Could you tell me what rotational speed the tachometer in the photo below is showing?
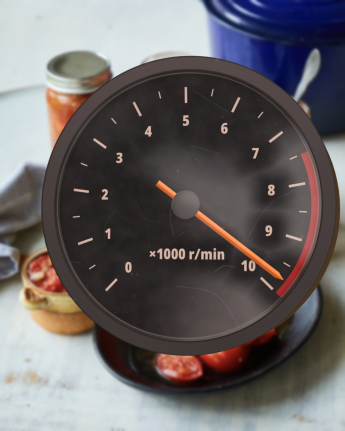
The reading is 9750 rpm
